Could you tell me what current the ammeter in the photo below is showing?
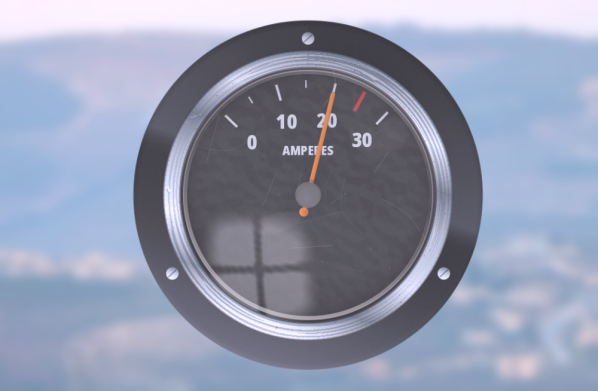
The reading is 20 A
